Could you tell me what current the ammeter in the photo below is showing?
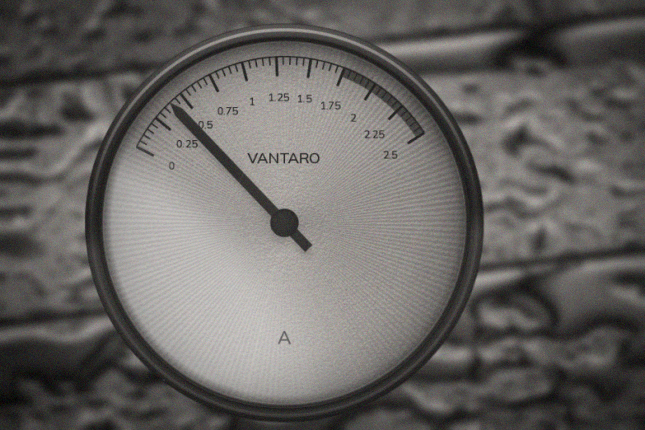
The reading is 0.4 A
